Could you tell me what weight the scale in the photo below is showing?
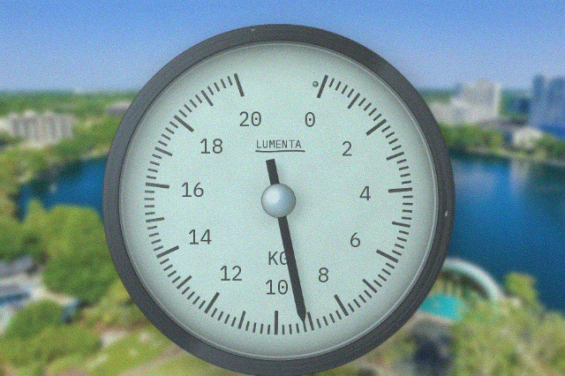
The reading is 9.2 kg
